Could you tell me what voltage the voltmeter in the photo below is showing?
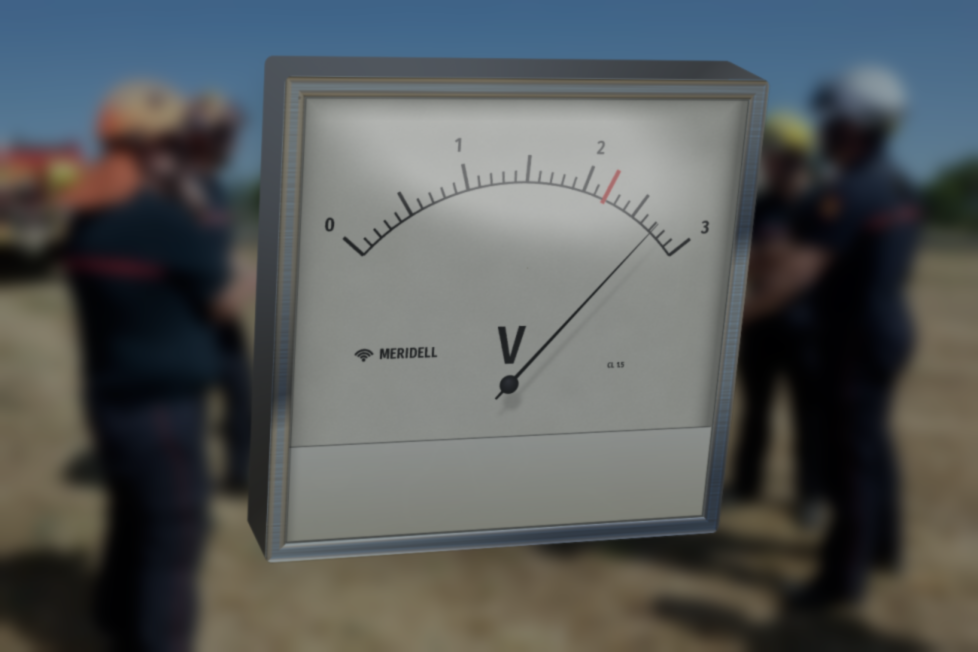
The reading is 2.7 V
